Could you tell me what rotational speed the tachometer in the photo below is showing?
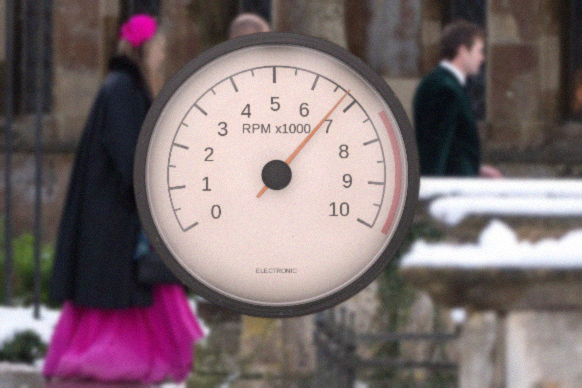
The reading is 6750 rpm
